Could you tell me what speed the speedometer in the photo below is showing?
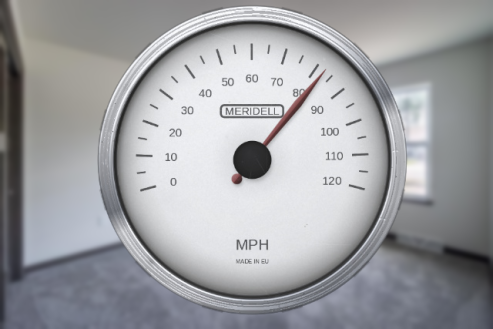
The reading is 82.5 mph
